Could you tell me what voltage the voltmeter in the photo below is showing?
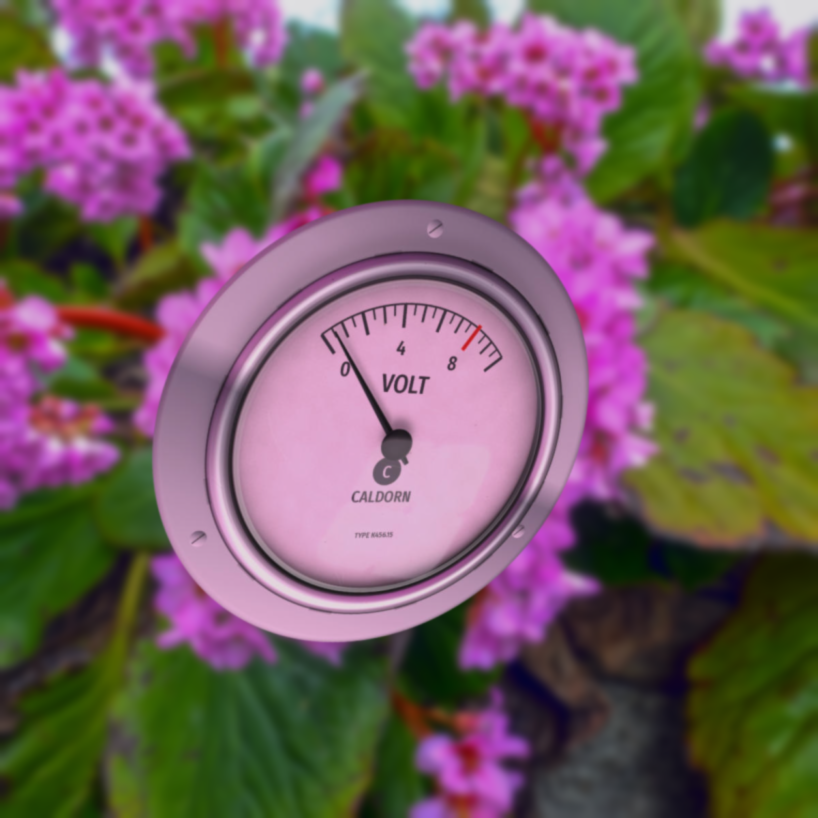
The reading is 0.5 V
